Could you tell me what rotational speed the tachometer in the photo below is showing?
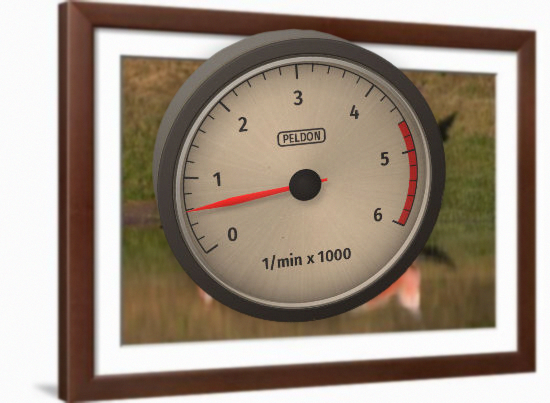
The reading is 600 rpm
